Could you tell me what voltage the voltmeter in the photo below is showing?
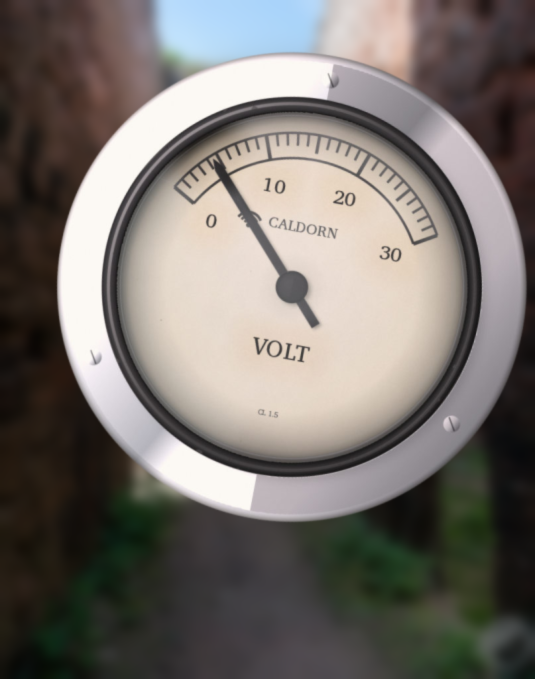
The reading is 4.5 V
